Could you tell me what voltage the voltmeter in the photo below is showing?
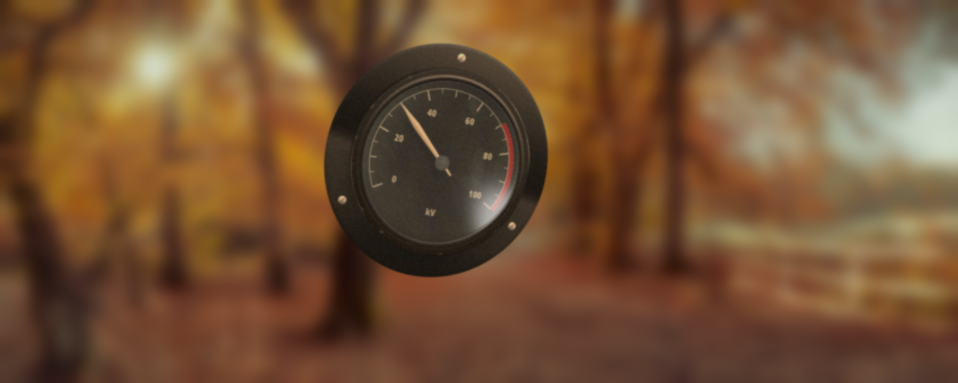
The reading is 30 kV
